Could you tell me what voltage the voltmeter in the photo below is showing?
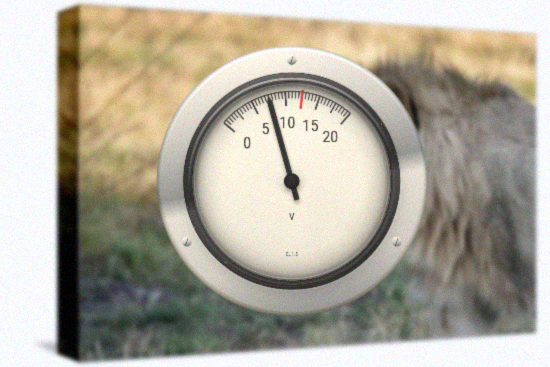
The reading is 7.5 V
